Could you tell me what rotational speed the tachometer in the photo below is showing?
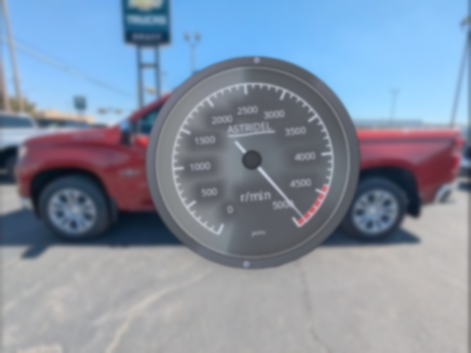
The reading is 4900 rpm
